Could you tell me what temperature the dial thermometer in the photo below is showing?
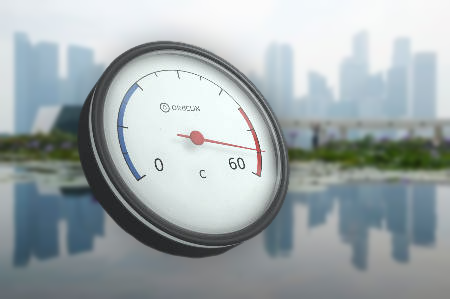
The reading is 55 °C
